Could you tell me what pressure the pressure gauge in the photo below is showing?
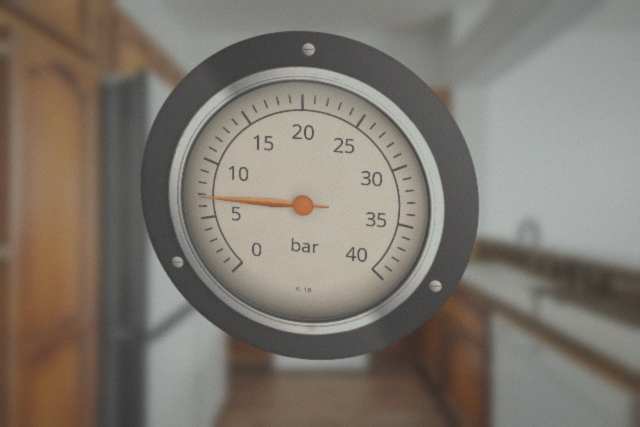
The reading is 7 bar
